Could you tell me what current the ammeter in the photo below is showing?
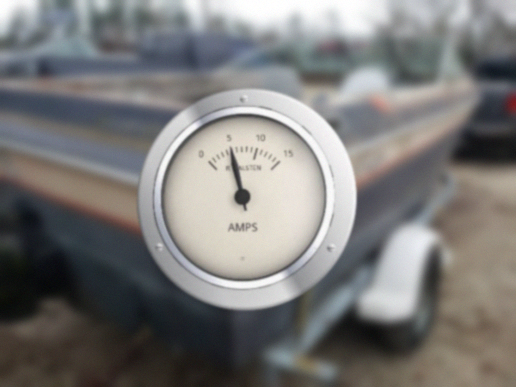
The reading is 5 A
